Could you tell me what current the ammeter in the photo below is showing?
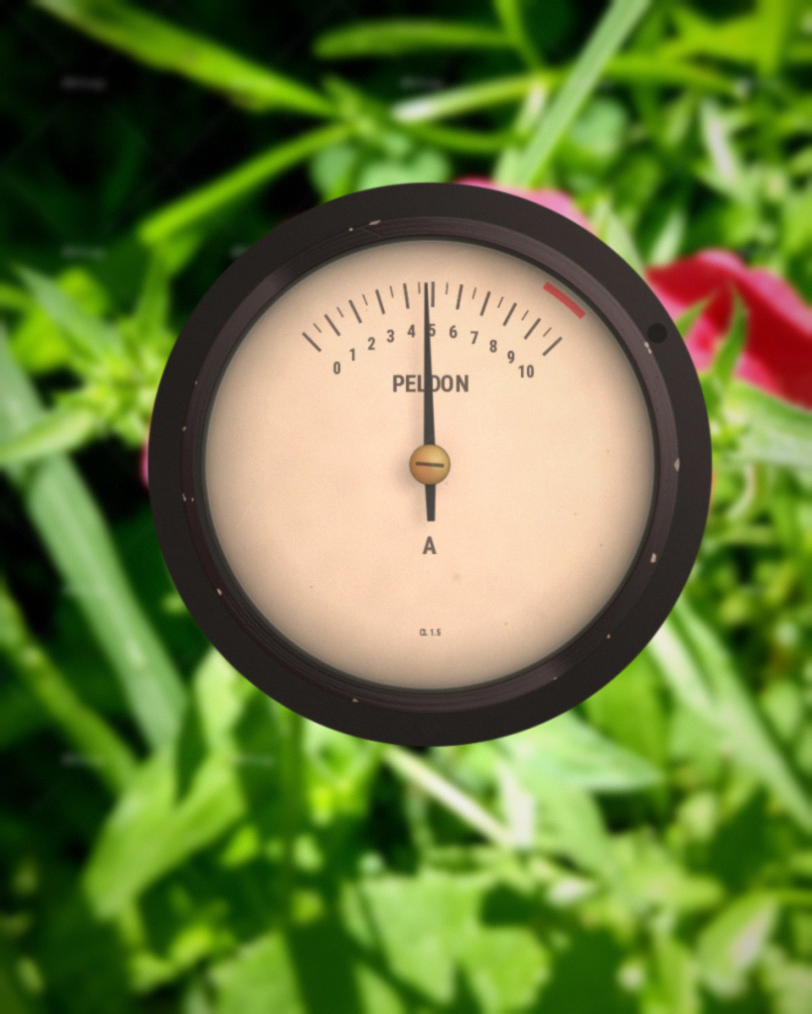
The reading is 4.75 A
